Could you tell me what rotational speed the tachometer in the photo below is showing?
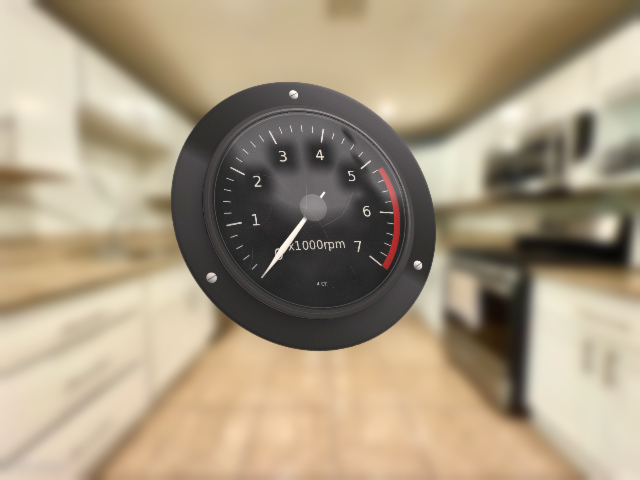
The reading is 0 rpm
